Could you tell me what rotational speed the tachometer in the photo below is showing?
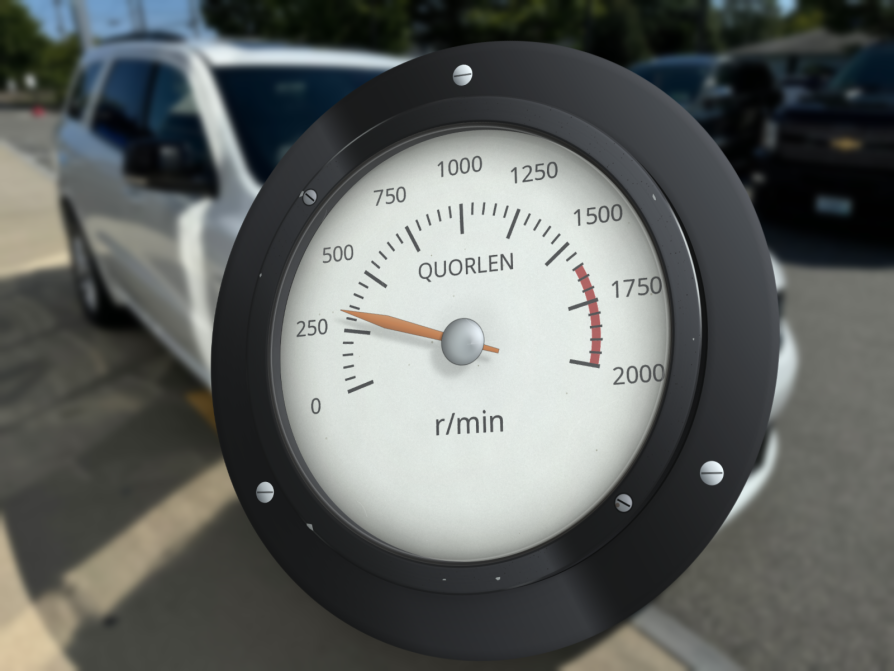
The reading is 325 rpm
